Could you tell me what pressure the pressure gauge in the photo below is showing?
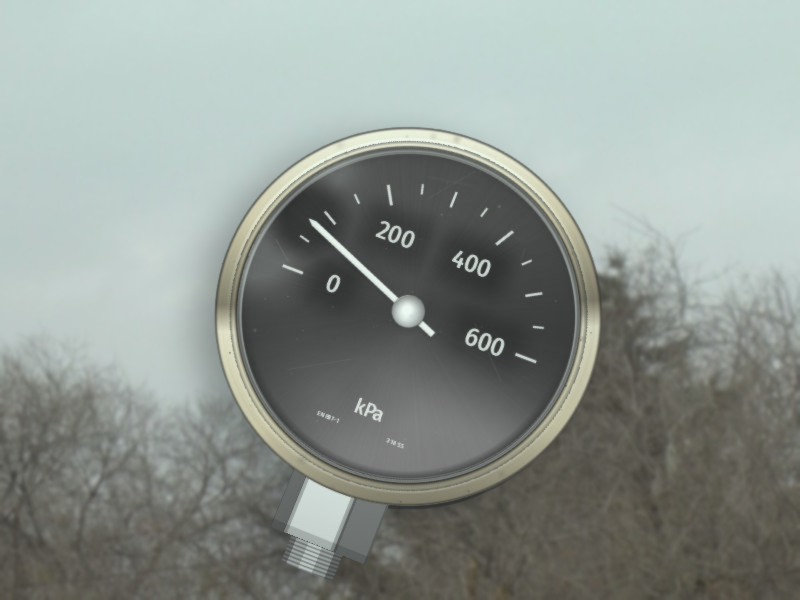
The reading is 75 kPa
